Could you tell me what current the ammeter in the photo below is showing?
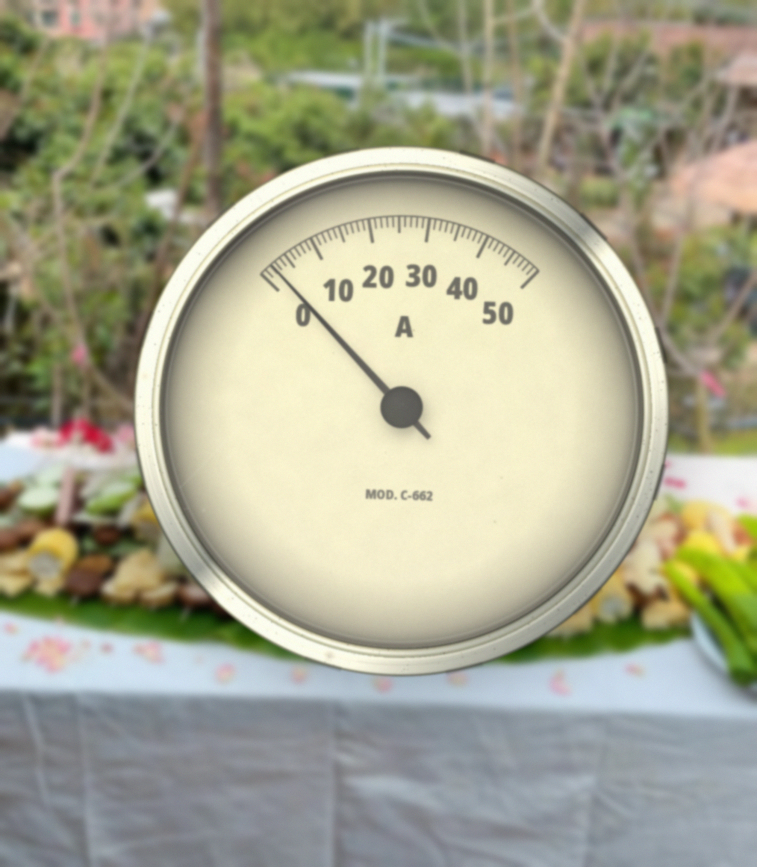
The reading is 2 A
